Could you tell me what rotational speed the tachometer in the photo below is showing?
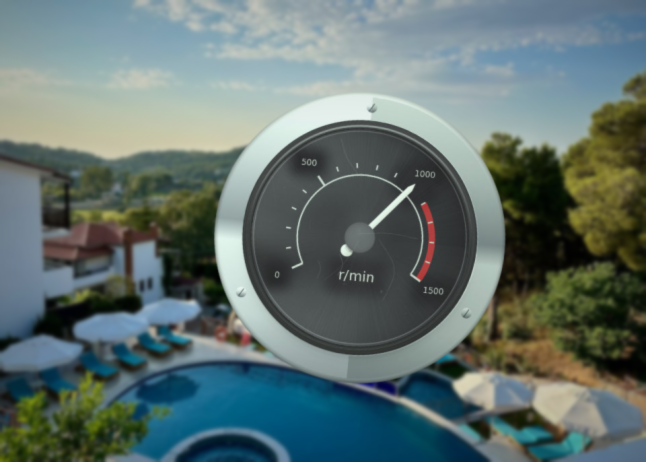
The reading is 1000 rpm
